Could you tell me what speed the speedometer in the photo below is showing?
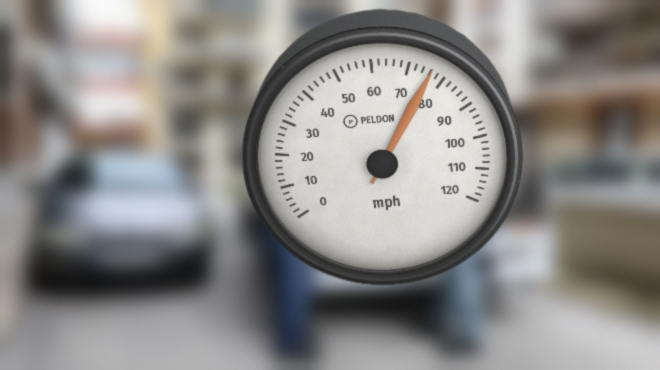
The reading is 76 mph
